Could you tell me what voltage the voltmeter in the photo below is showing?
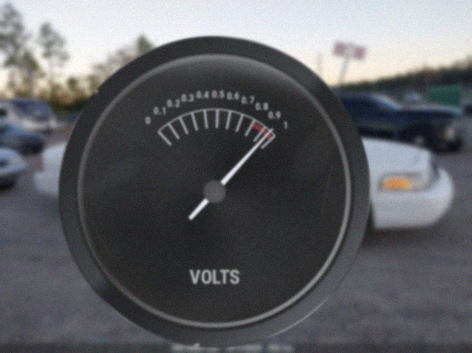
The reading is 0.95 V
